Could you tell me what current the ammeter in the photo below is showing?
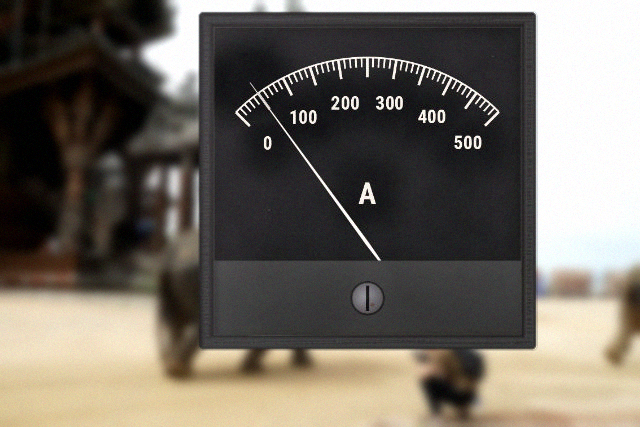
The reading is 50 A
